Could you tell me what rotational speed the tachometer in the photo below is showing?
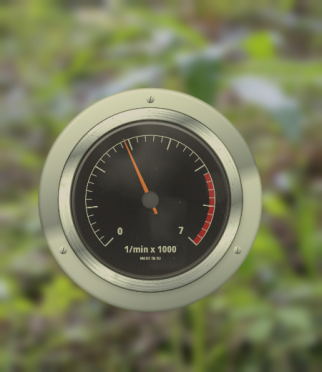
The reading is 2900 rpm
